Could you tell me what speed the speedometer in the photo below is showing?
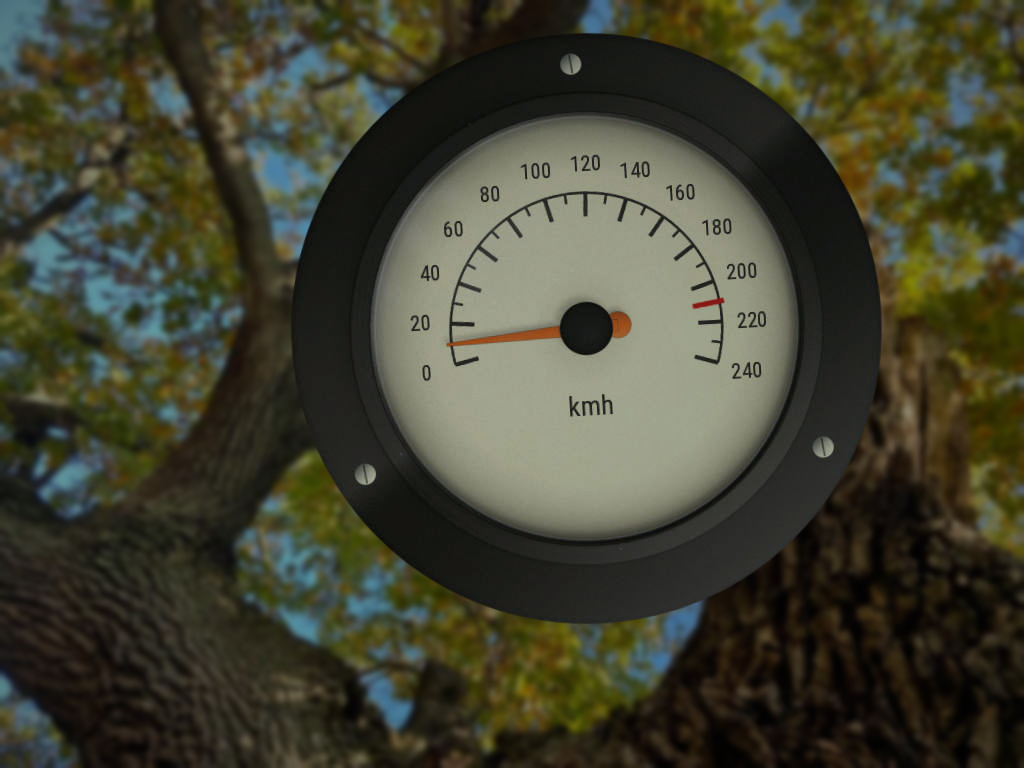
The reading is 10 km/h
